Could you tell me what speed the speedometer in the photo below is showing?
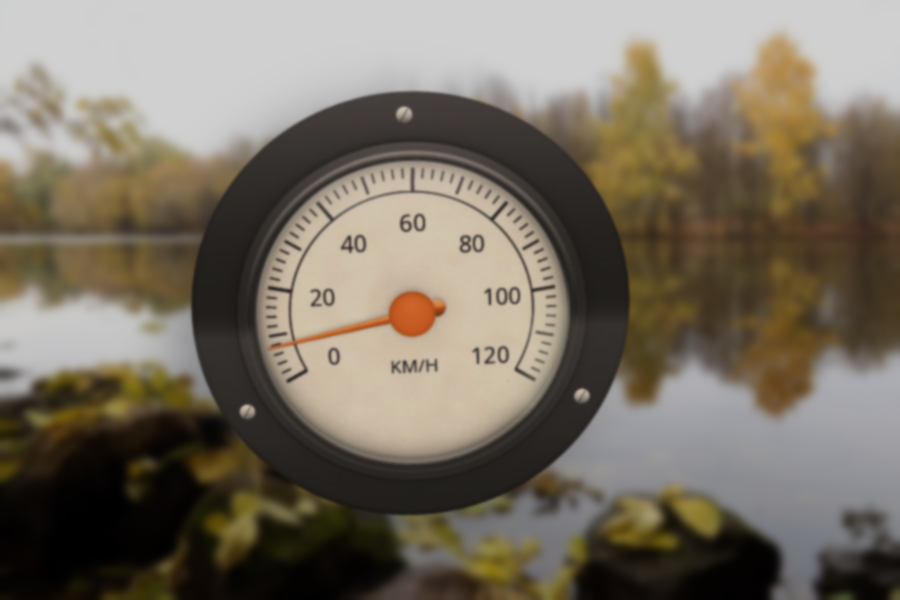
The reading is 8 km/h
